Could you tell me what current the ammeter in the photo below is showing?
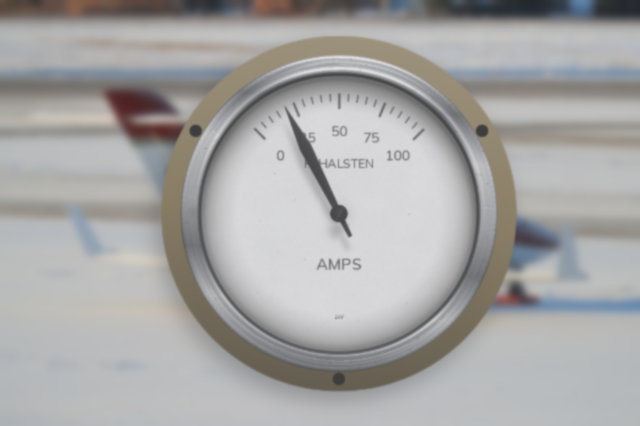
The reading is 20 A
